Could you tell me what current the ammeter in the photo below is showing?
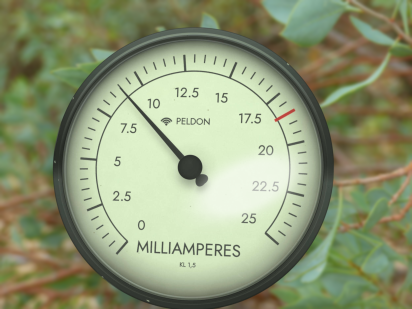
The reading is 9 mA
